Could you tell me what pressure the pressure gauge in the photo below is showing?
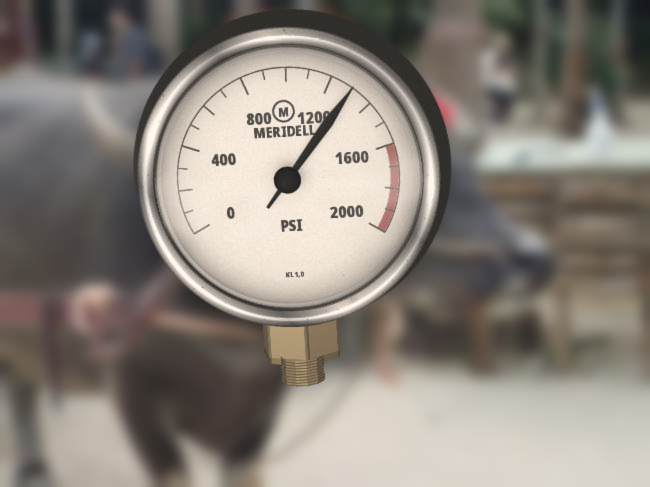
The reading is 1300 psi
